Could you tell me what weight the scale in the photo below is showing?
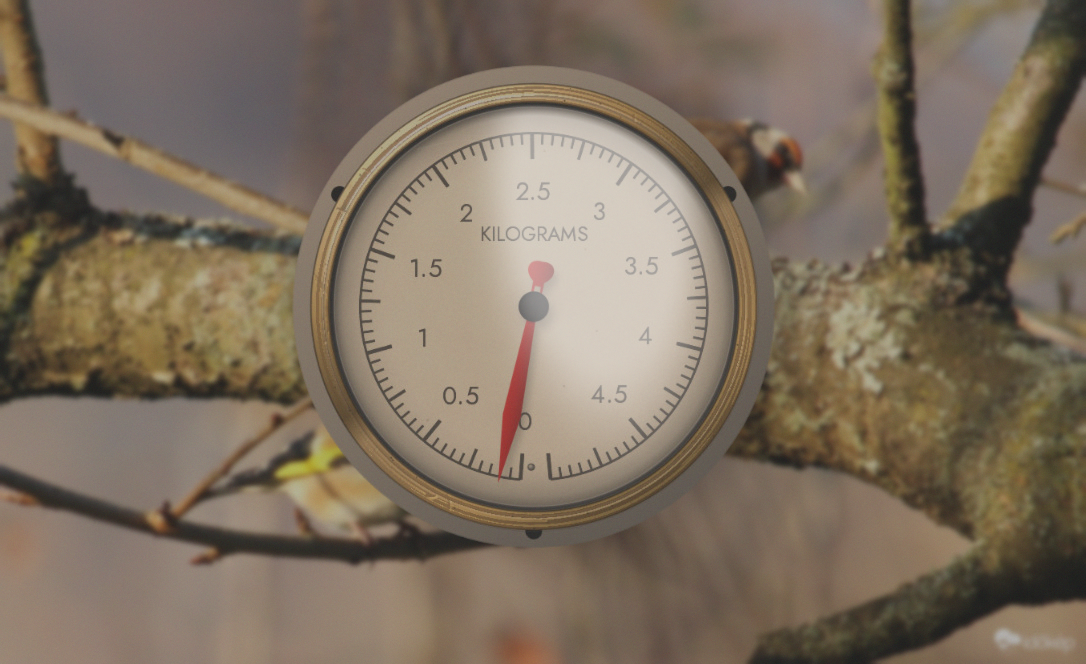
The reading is 0.1 kg
